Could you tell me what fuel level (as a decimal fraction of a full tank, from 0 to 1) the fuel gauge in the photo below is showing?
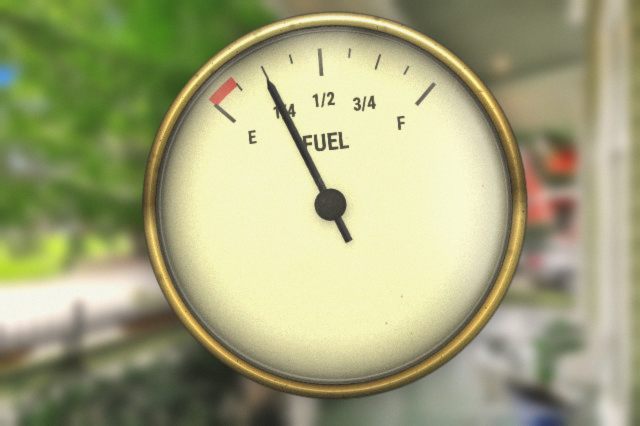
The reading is 0.25
